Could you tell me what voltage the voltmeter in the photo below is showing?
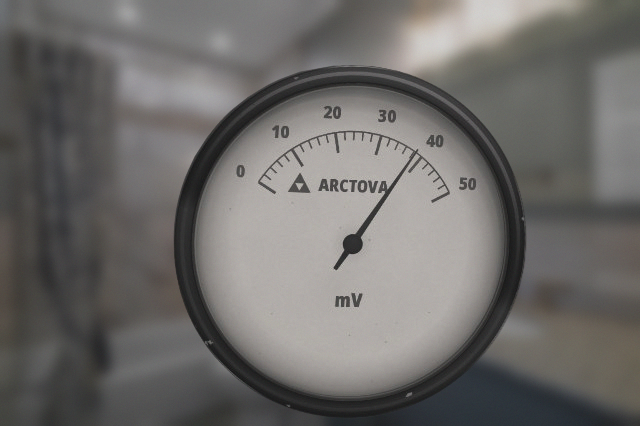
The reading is 38 mV
